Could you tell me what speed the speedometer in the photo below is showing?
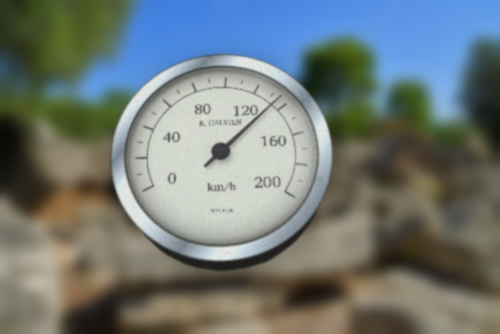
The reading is 135 km/h
